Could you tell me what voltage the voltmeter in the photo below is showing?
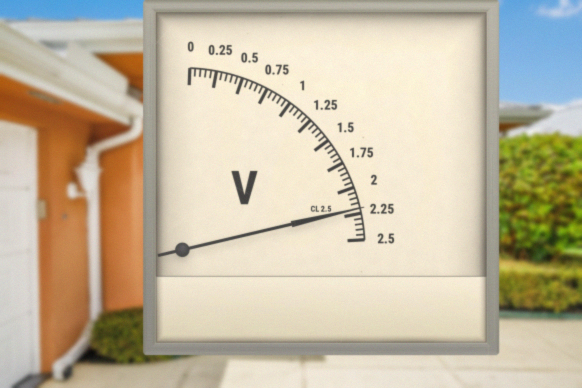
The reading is 2.2 V
